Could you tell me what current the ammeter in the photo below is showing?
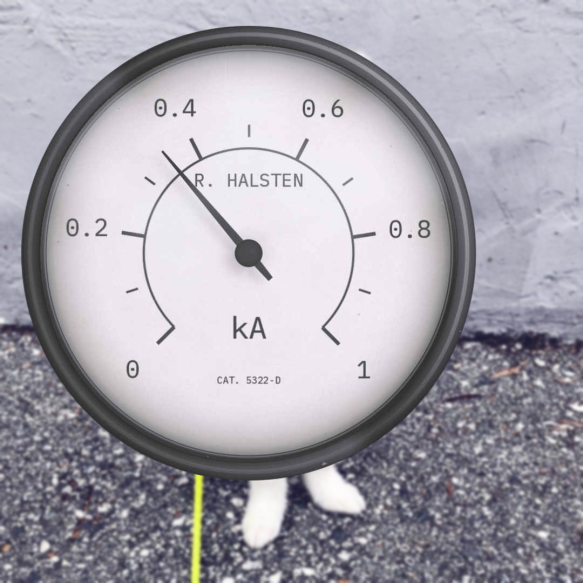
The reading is 0.35 kA
